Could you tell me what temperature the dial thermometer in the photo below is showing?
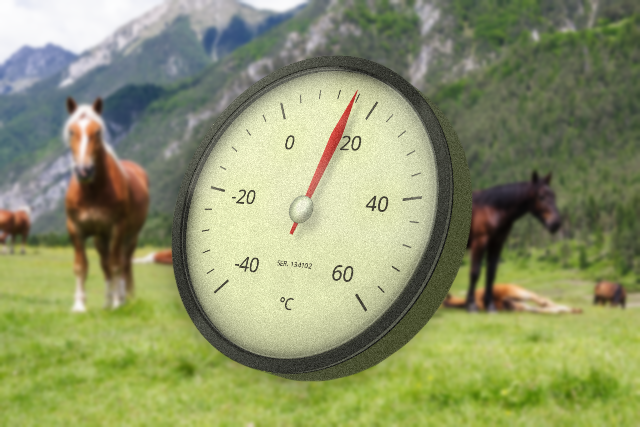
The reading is 16 °C
